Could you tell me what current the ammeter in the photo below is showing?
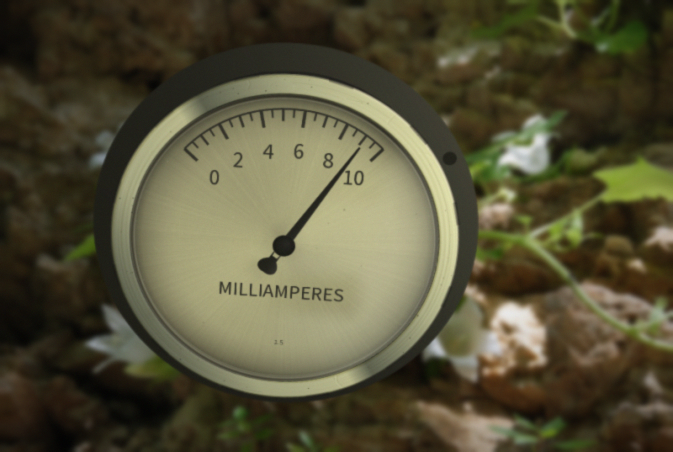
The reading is 9 mA
